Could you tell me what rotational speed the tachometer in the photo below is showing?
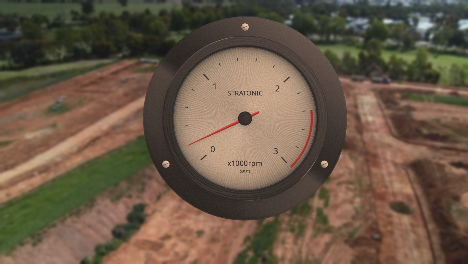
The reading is 200 rpm
